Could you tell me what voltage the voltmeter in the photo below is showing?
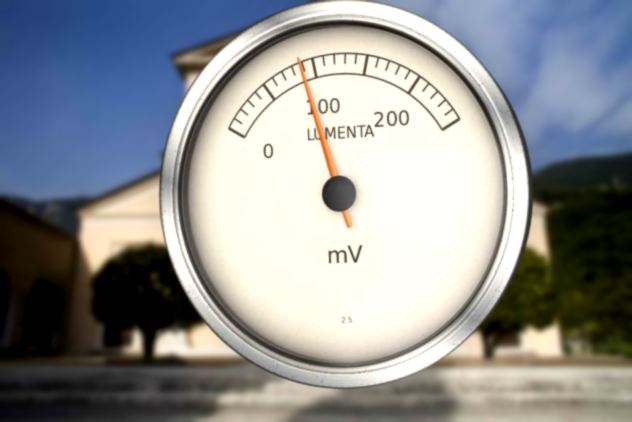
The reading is 90 mV
